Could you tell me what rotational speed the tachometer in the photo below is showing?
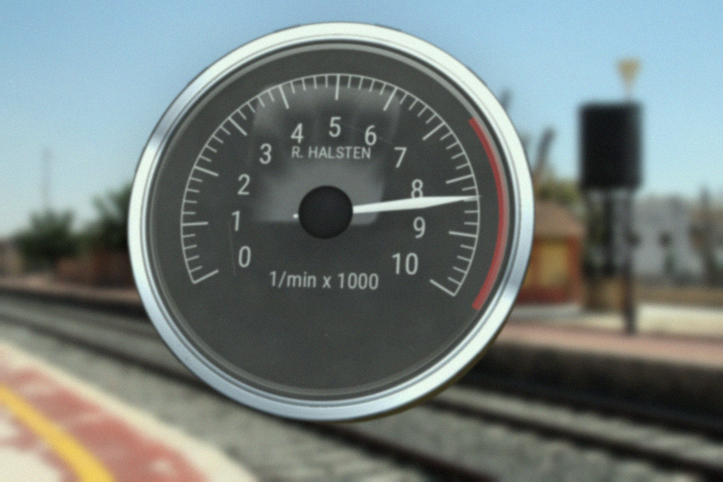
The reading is 8400 rpm
